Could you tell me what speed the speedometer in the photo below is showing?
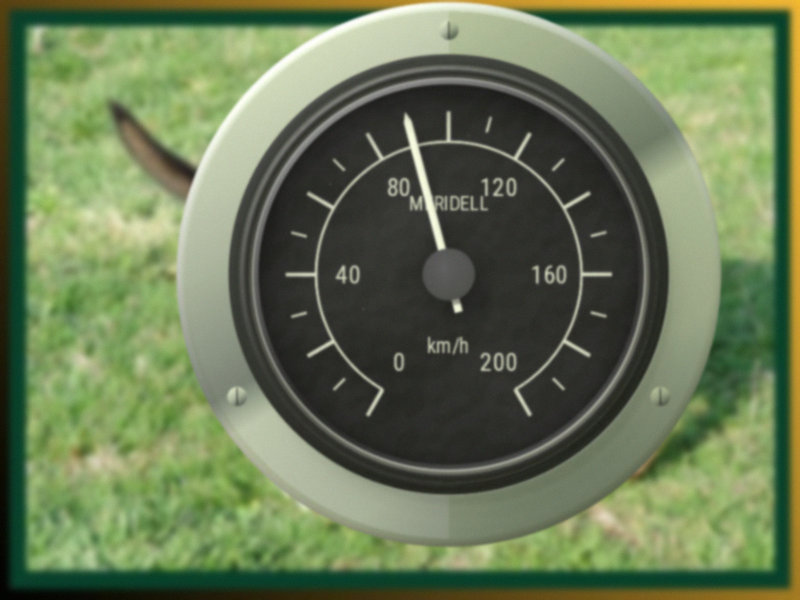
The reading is 90 km/h
